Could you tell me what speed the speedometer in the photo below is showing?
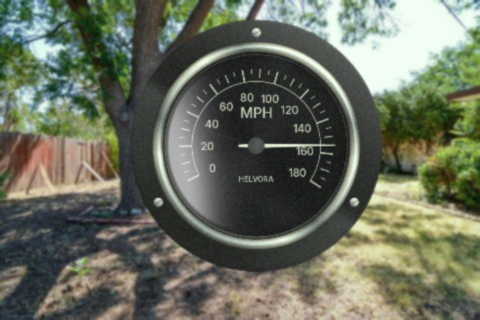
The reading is 155 mph
